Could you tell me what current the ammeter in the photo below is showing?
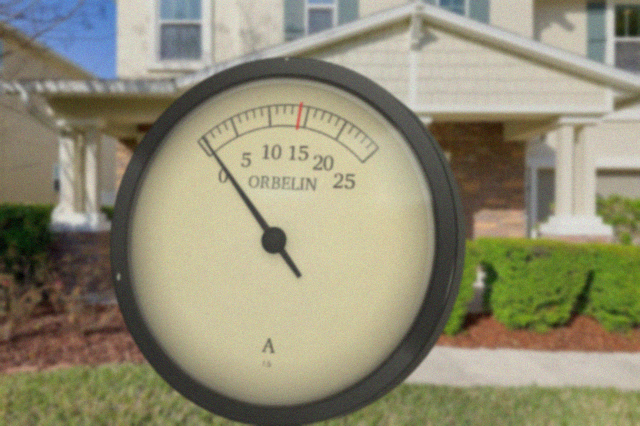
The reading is 1 A
